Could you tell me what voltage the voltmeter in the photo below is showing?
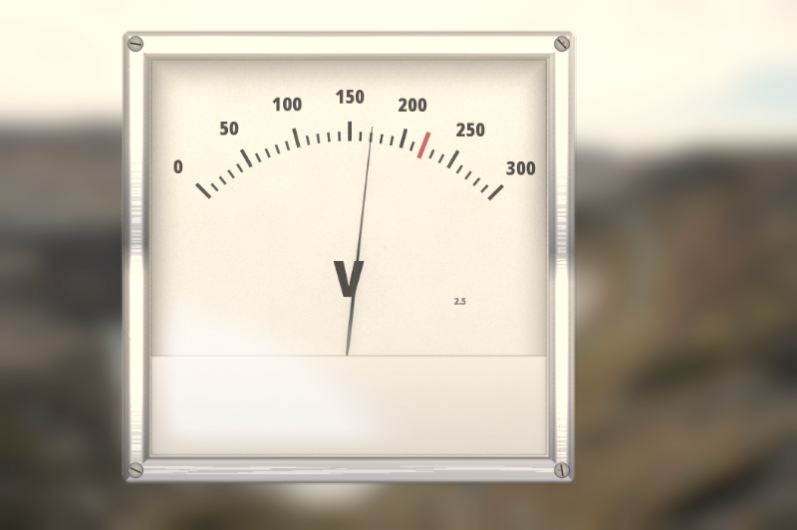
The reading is 170 V
